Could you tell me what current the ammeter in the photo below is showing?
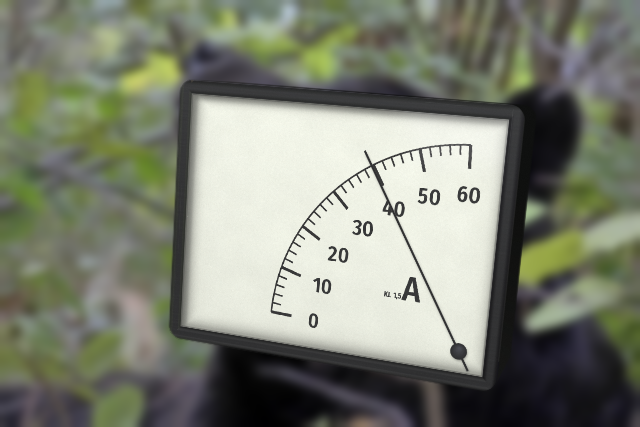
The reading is 40 A
